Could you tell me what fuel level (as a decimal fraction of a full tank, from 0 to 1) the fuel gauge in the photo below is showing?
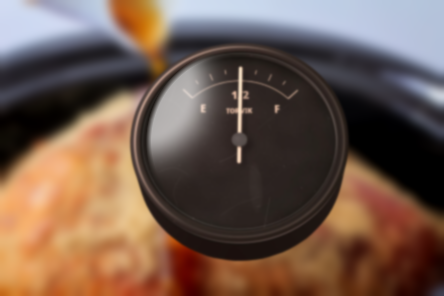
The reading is 0.5
